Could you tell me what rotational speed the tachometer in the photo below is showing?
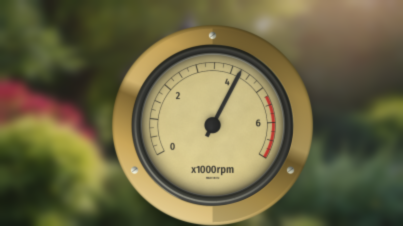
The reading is 4250 rpm
